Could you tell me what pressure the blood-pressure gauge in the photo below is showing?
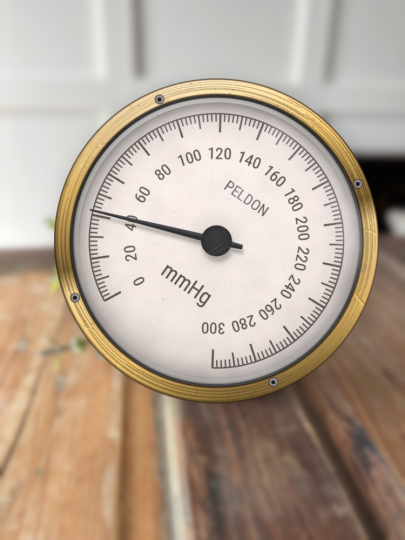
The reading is 42 mmHg
